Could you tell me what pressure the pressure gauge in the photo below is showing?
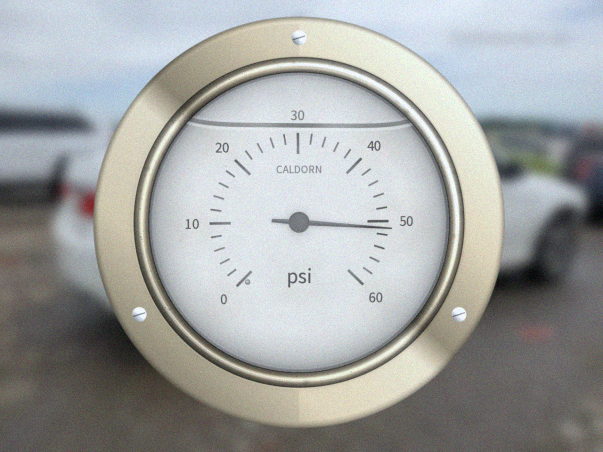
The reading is 51 psi
